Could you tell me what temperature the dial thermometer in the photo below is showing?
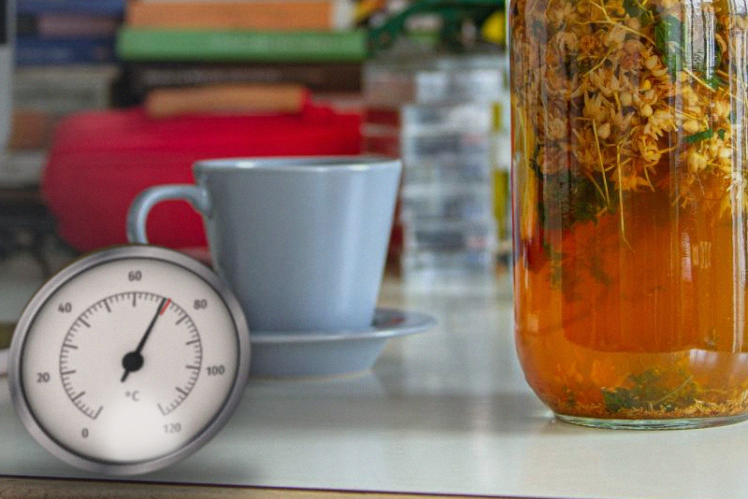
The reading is 70 °C
